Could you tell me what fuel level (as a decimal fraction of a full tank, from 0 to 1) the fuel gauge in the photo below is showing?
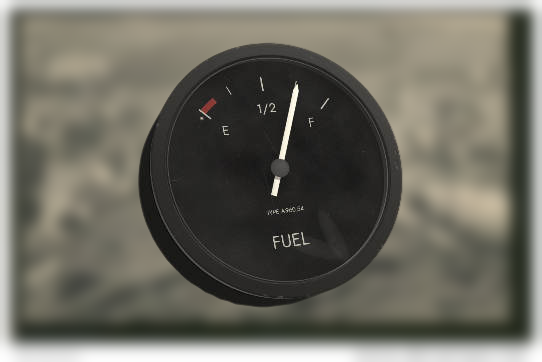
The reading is 0.75
